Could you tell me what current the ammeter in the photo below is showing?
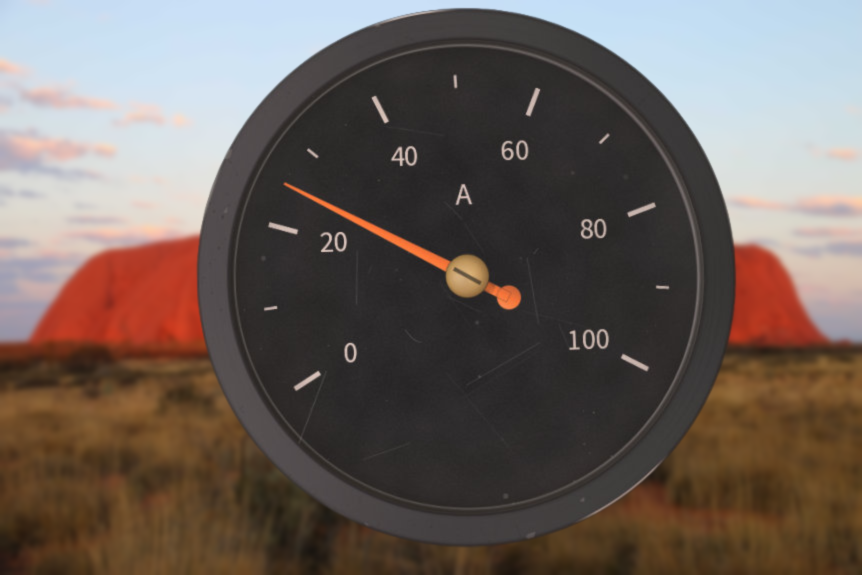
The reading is 25 A
